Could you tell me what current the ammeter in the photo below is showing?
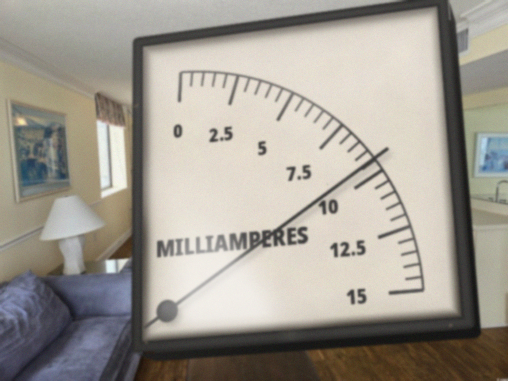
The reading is 9.5 mA
